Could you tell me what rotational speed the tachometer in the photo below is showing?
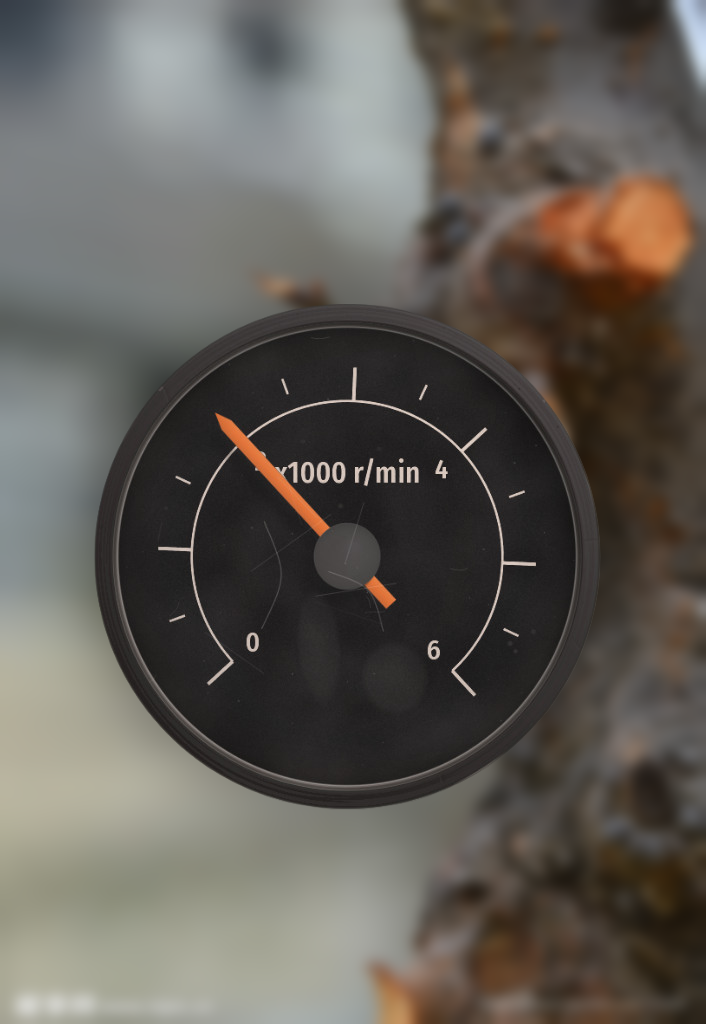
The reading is 2000 rpm
